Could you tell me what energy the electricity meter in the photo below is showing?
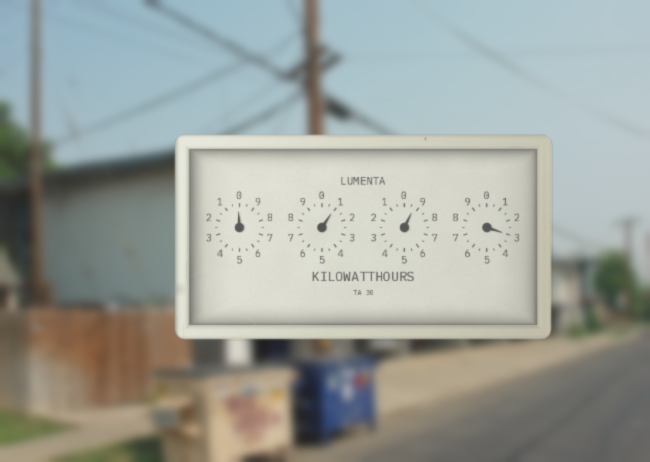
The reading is 93 kWh
